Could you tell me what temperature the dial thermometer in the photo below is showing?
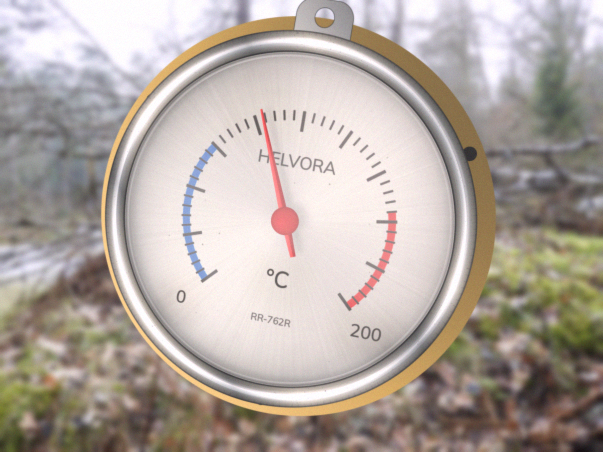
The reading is 84 °C
